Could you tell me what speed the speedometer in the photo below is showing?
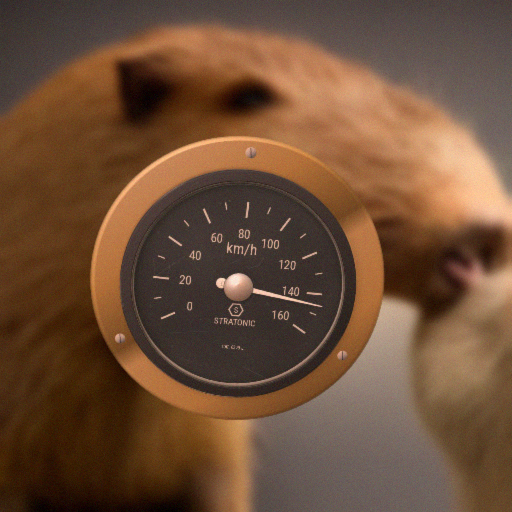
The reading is 145 km/h
